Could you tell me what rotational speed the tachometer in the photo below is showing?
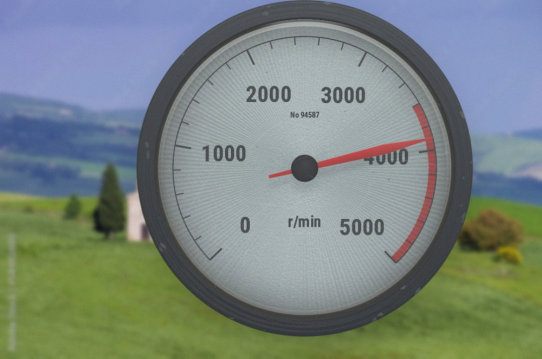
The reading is 3900 rpm
